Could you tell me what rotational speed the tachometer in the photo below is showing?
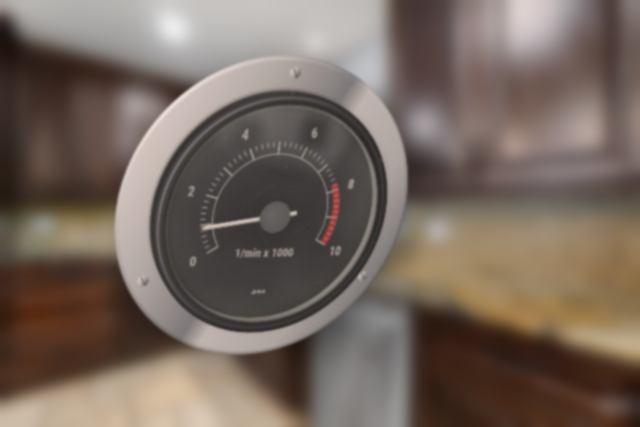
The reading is 1000 rpm
